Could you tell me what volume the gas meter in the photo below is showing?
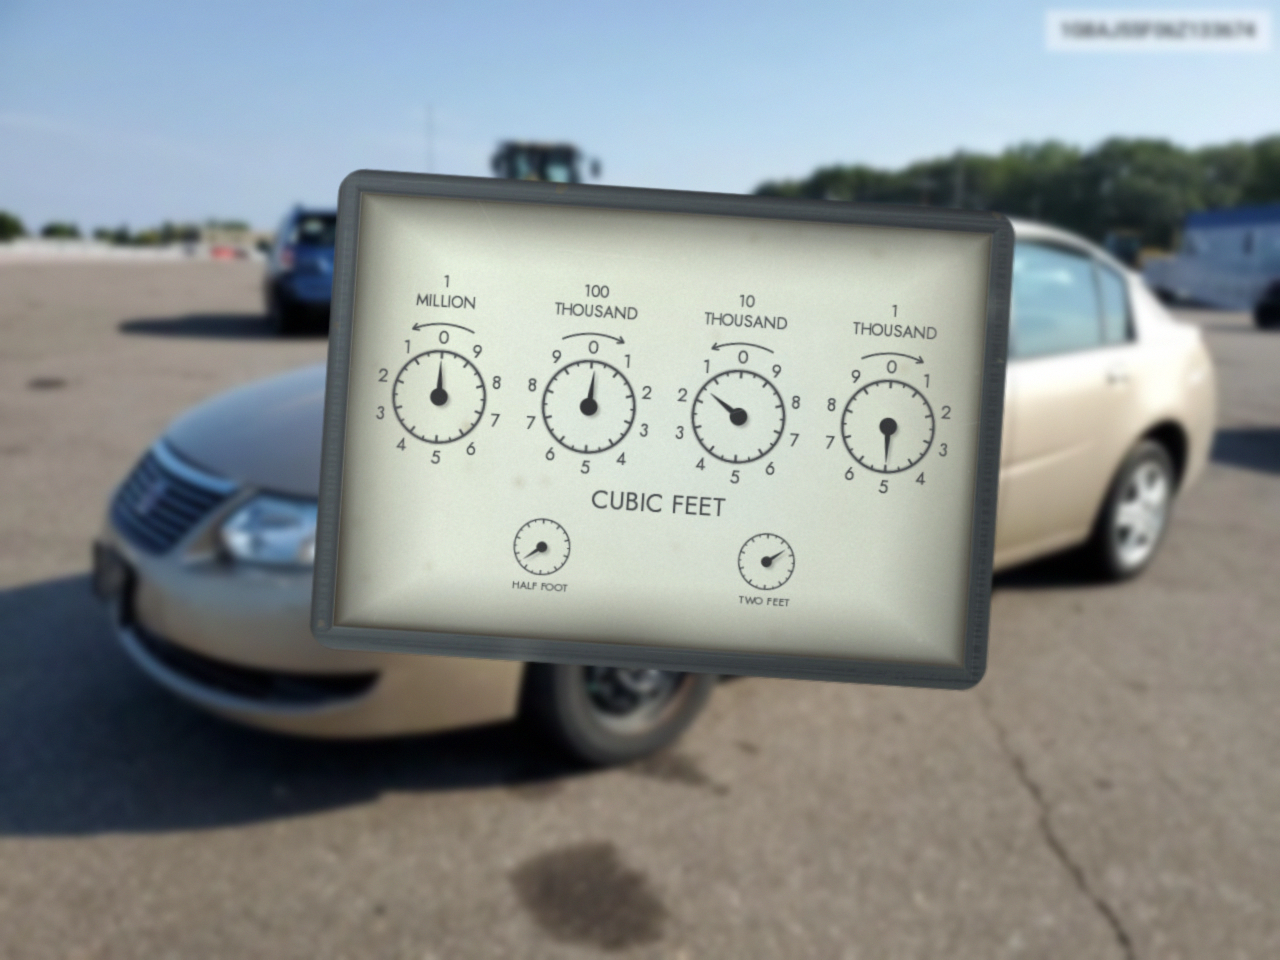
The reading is 1500 ft³
